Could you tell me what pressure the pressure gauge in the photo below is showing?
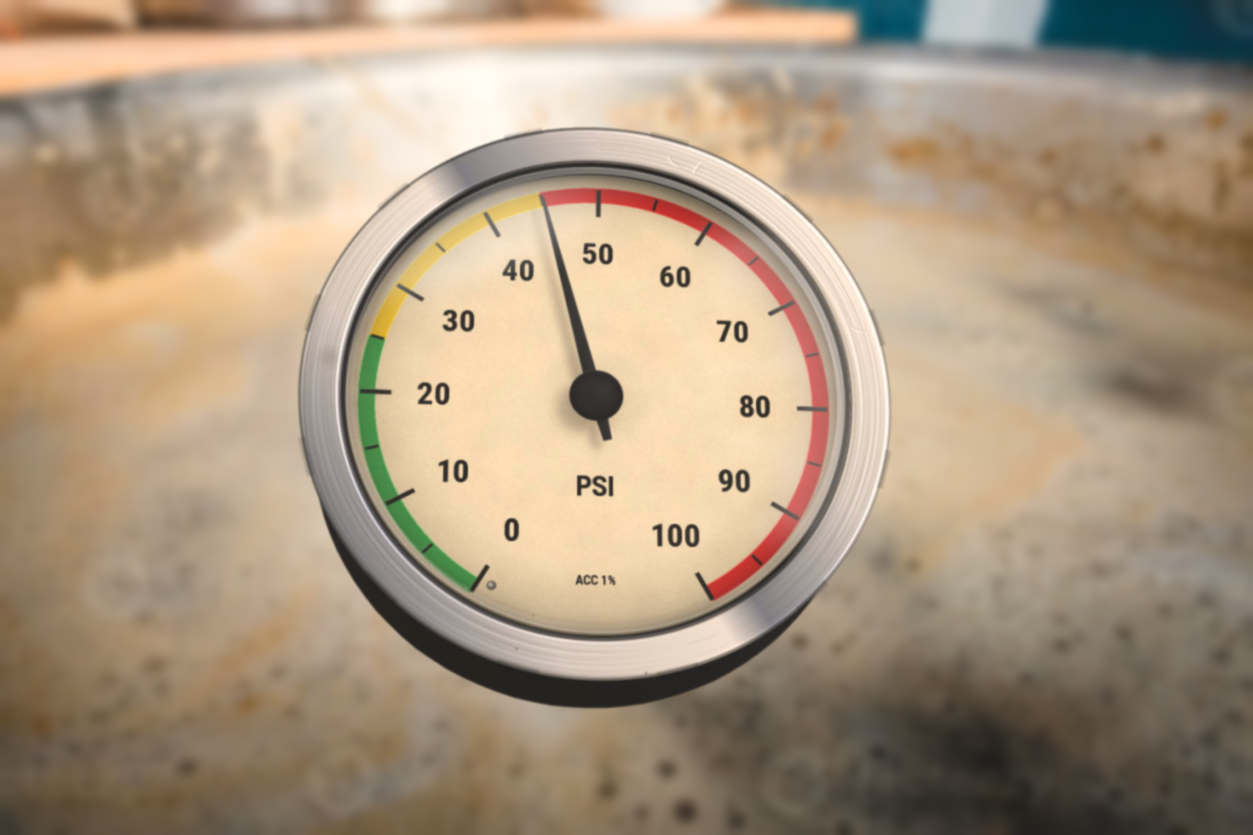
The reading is 45 psi
